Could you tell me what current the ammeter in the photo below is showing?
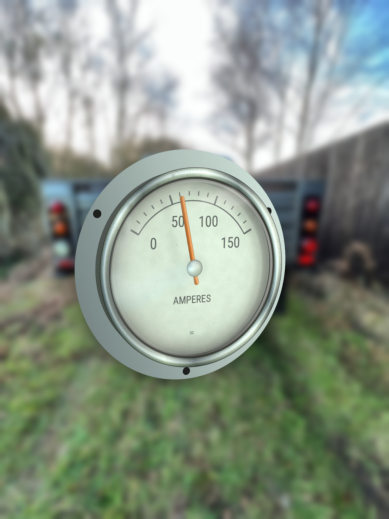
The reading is 60 A
